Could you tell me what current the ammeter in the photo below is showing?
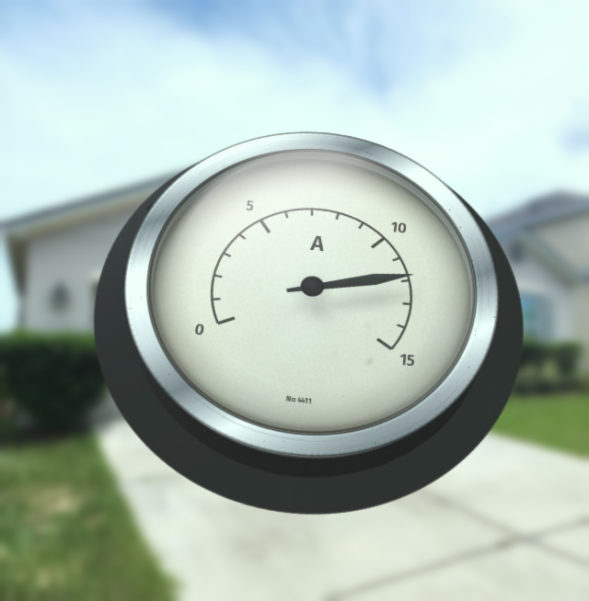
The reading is 12 A
